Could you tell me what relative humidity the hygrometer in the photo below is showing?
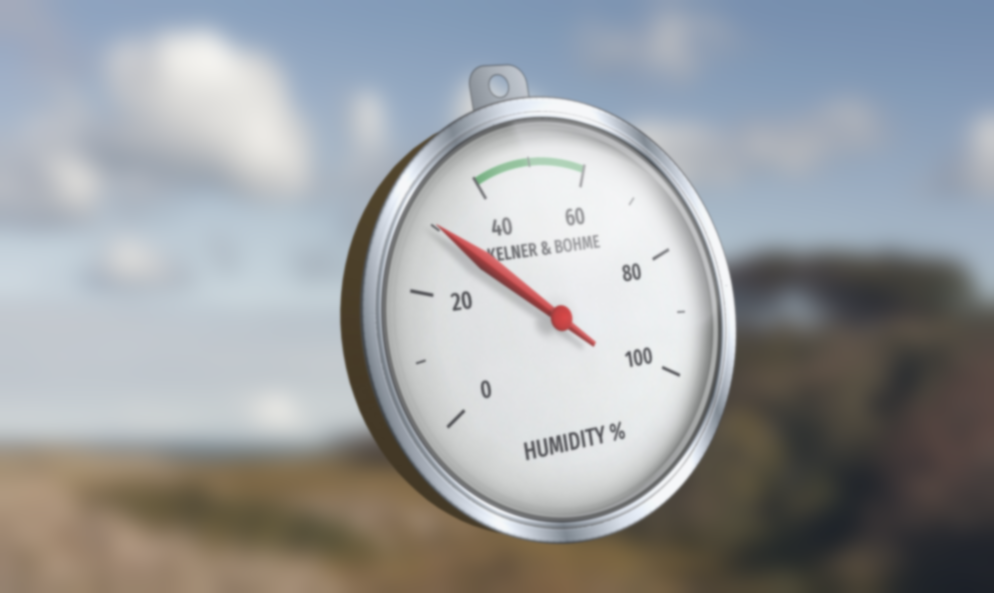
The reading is 30 %
